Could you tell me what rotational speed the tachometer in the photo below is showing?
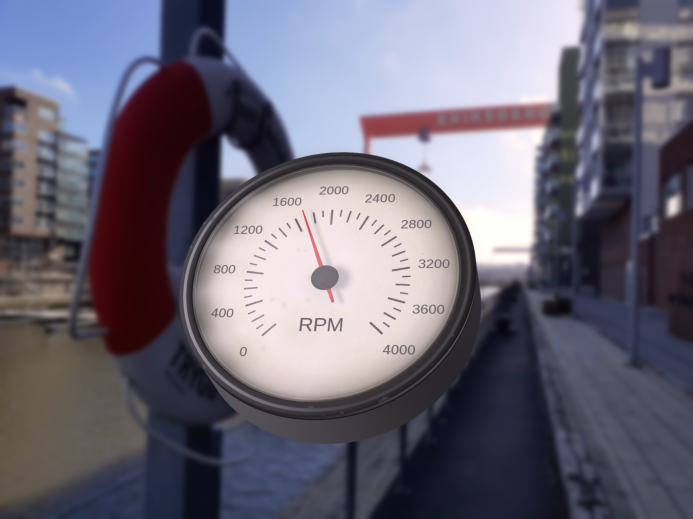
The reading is 1700 rpm
